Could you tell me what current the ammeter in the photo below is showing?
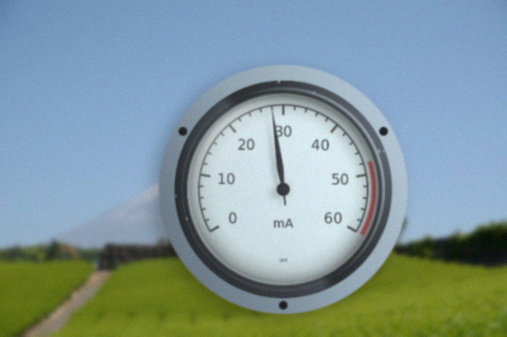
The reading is 28 mA
